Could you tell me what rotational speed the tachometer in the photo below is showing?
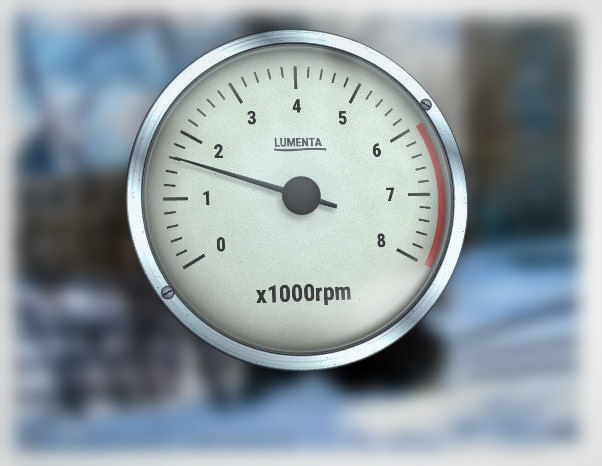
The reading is 1600 rpm
